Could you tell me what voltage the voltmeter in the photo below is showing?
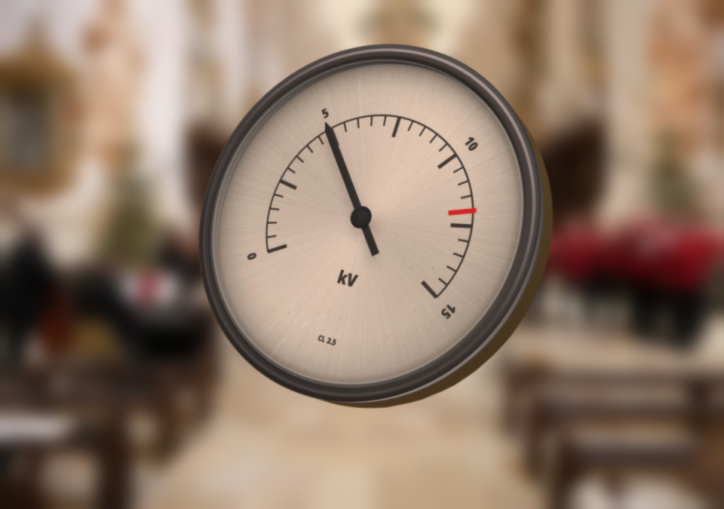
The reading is 5 kV
